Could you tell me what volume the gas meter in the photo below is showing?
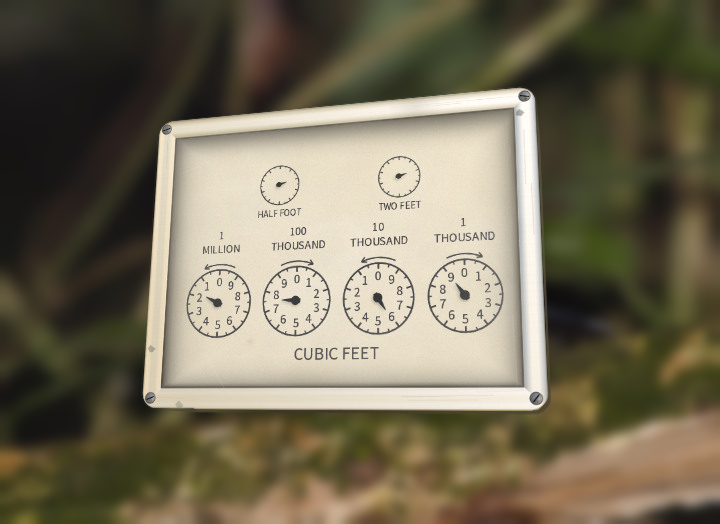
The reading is 175900 ft³
